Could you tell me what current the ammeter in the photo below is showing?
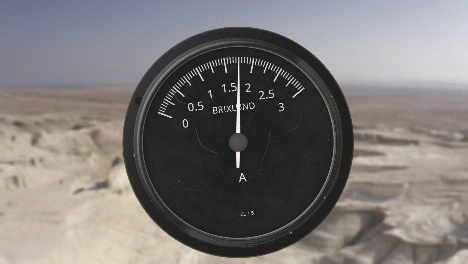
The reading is 1.75 A
